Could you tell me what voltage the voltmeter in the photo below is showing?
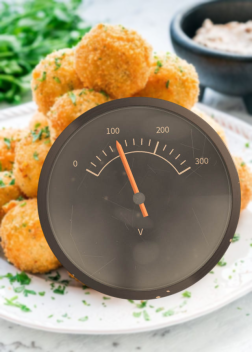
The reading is 100 V
